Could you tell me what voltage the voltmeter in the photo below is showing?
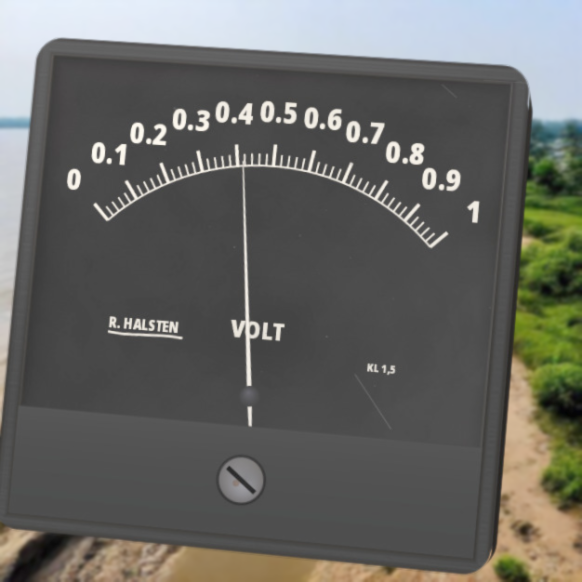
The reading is 0.42 V
